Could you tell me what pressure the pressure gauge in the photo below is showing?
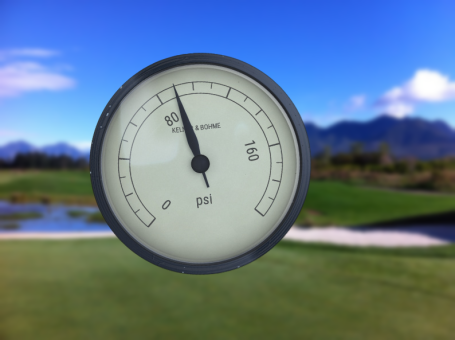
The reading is 90 psi
